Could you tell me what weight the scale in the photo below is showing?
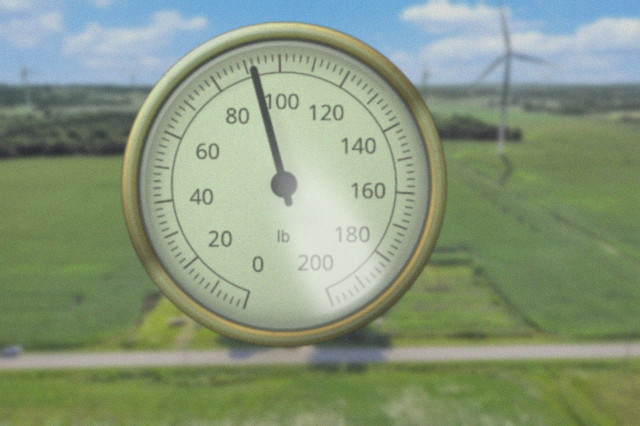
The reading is 92 lb
